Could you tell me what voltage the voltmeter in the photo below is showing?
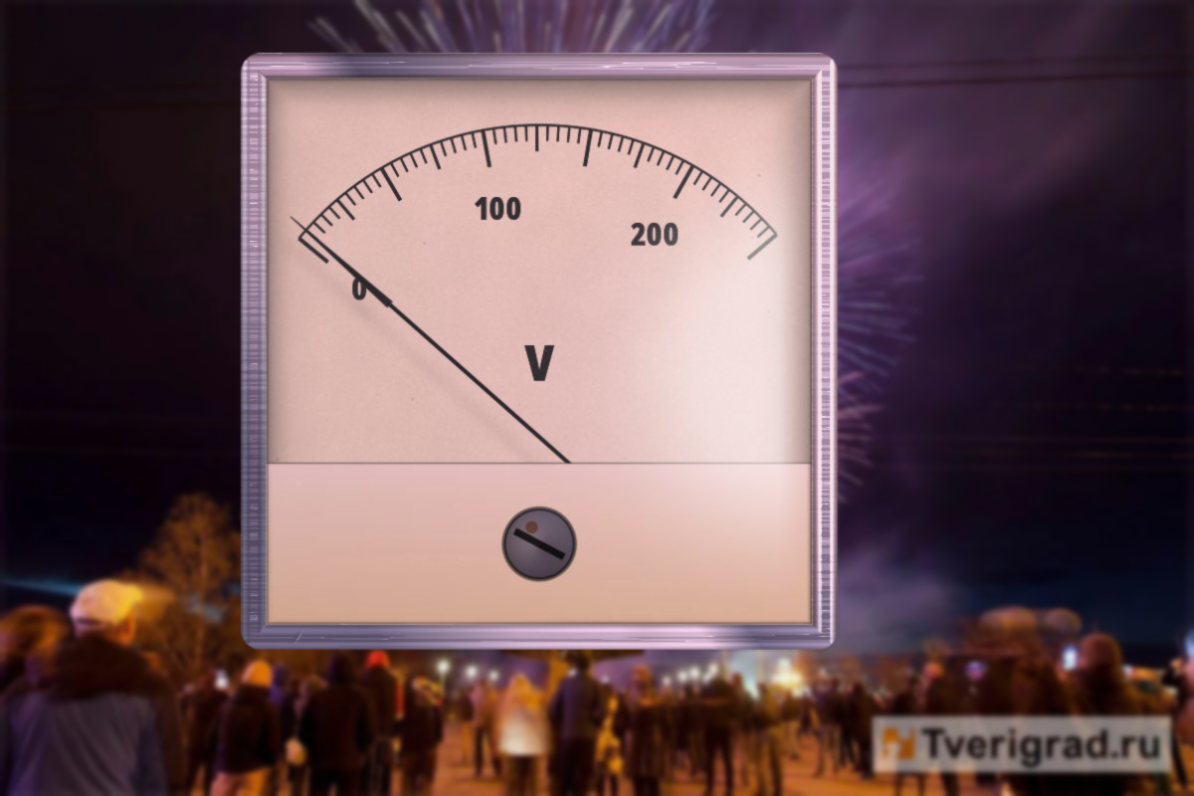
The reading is 5 V
